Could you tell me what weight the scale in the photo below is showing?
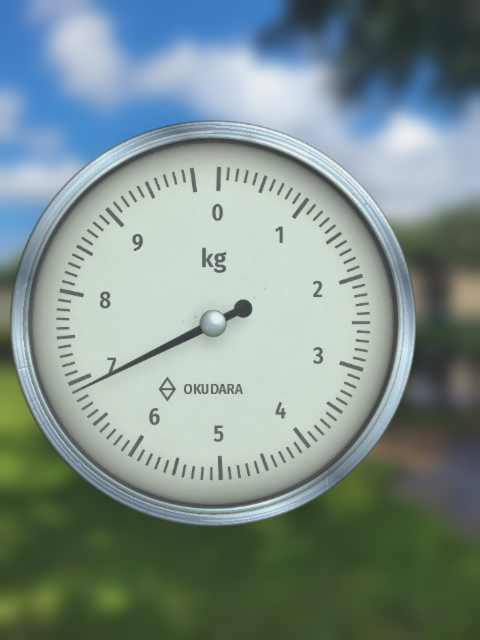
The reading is 6.9 kg
